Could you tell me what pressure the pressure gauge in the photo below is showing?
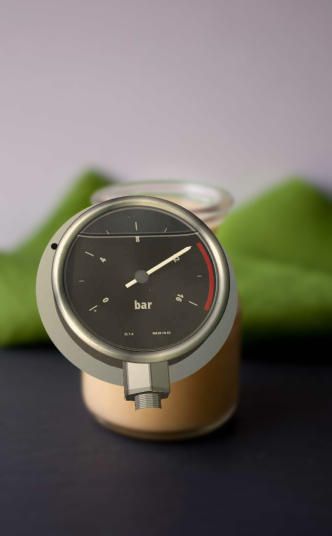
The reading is 12 bar
